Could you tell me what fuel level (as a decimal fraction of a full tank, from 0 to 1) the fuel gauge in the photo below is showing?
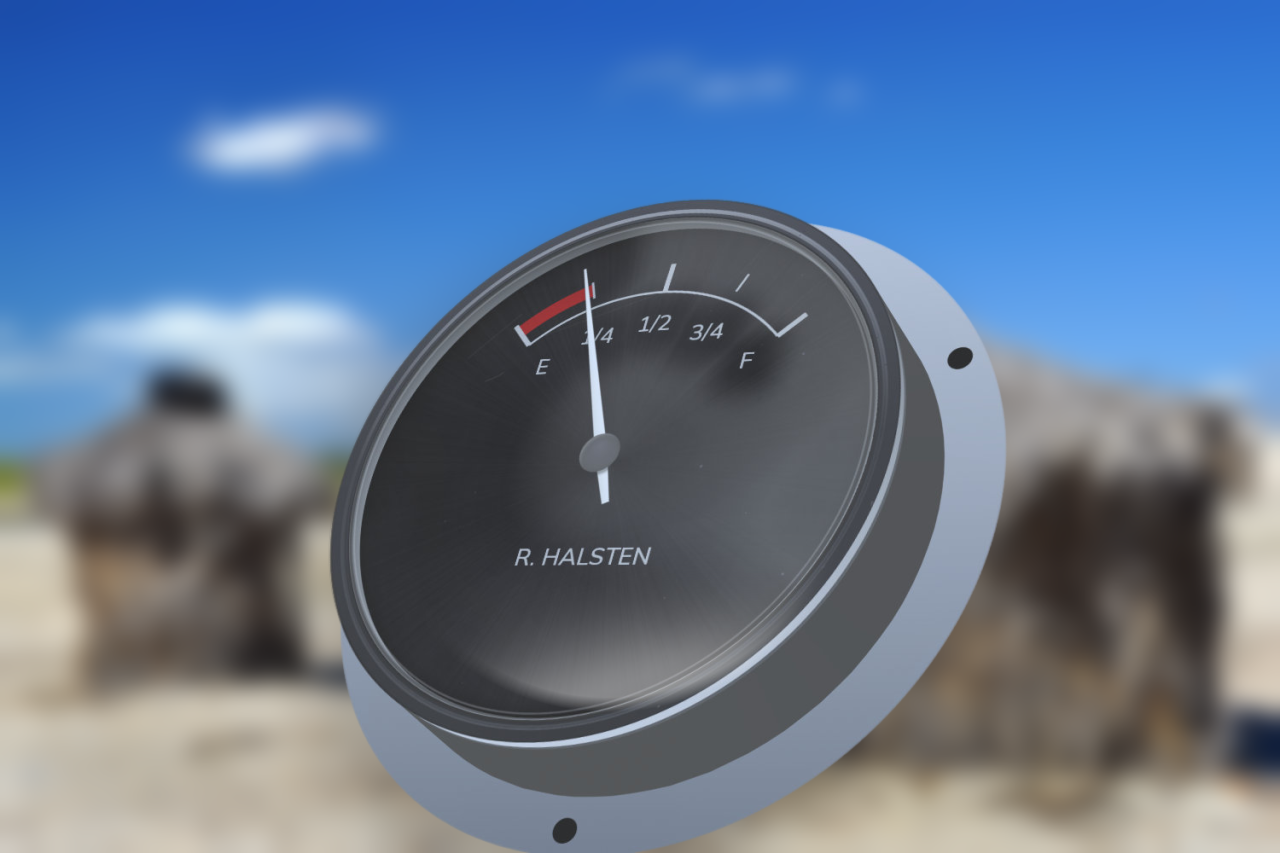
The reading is 0.25
